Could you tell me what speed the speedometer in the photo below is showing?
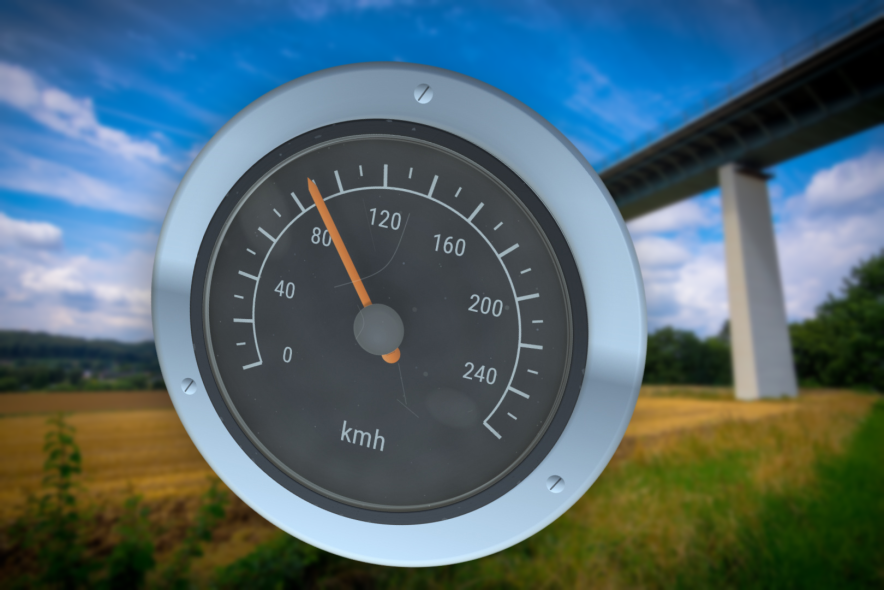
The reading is 90 km/h
